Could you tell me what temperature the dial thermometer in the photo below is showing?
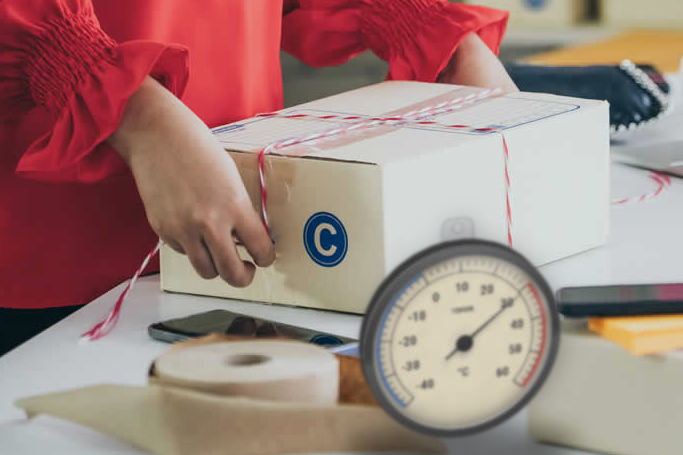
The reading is 30 °C
